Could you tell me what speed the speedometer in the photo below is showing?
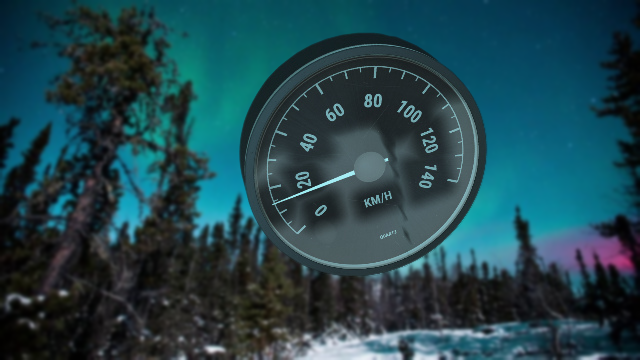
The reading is 15 km/h
